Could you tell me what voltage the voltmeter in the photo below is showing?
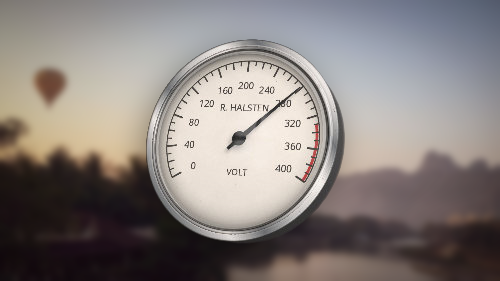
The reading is 280 V
